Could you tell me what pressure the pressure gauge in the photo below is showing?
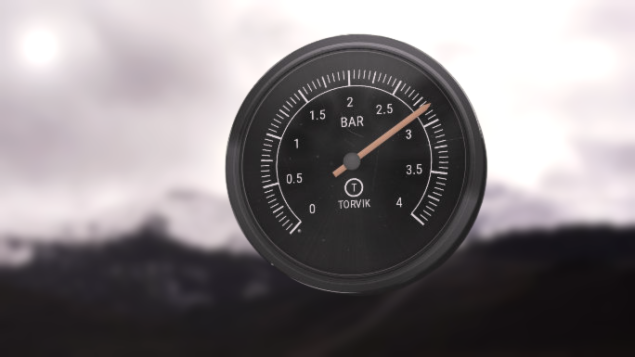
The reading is 2.85 bar
